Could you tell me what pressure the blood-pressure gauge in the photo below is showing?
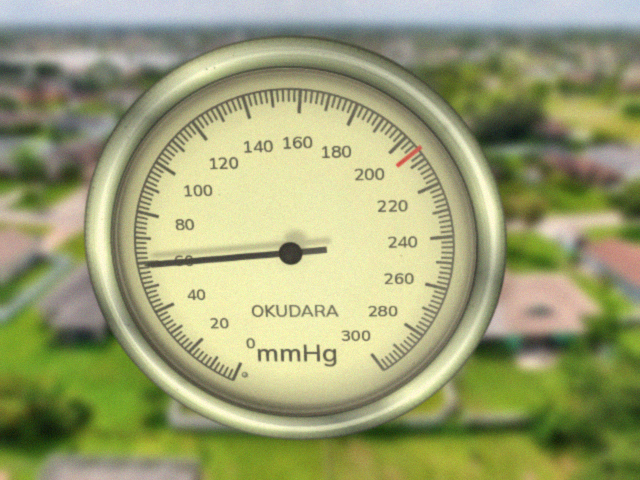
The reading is 60 mmHg
